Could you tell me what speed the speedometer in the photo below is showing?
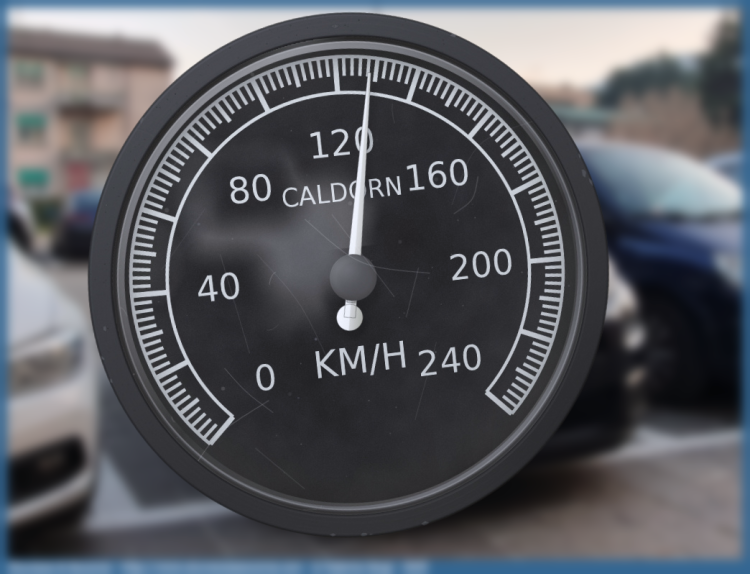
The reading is 128 km/h
